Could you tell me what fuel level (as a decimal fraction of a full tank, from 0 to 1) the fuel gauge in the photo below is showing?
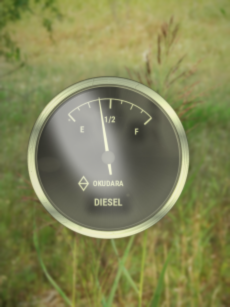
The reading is 0.375
